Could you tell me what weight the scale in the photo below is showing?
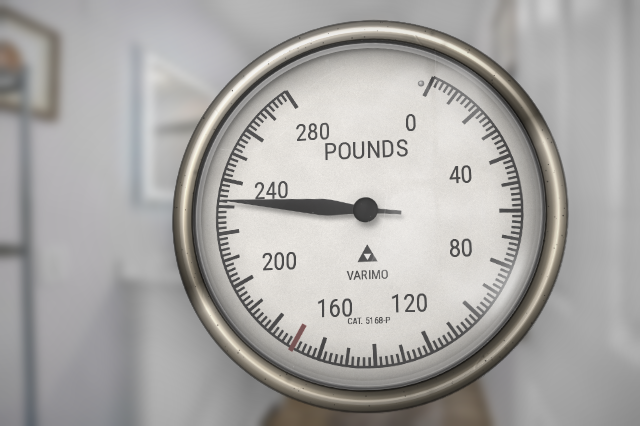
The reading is 232 lb
